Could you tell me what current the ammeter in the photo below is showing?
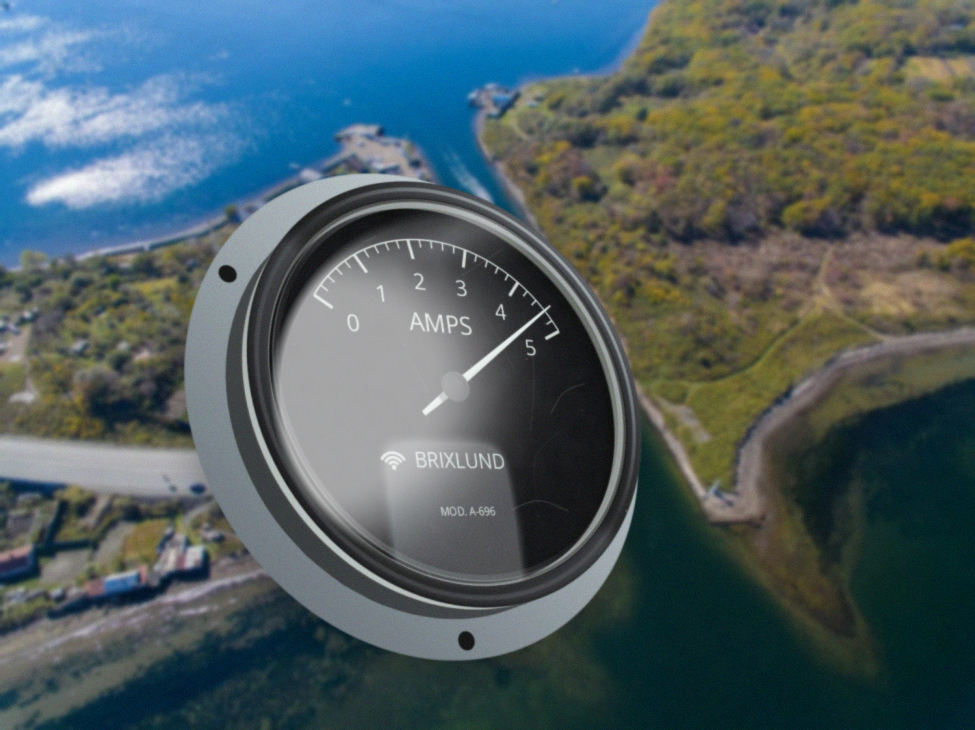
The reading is 4.6 A
